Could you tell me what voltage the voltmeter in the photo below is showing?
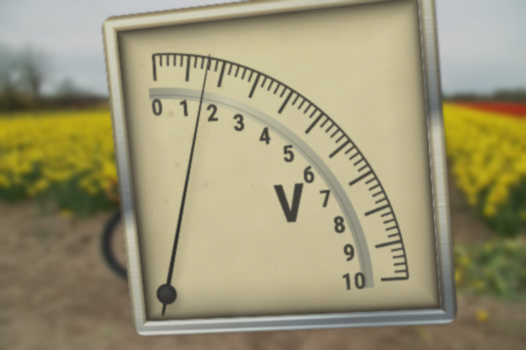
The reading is 1.6 V
